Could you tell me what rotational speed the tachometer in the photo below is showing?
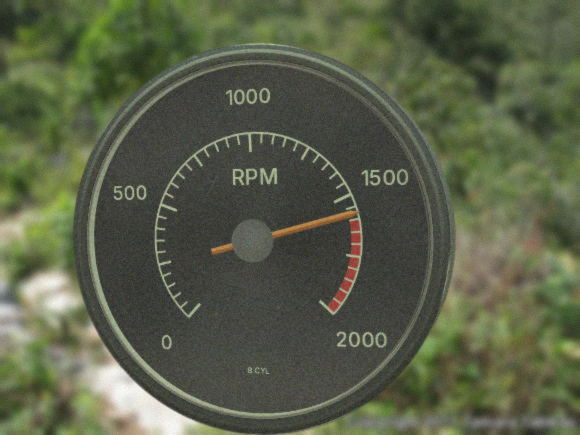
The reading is 1575 rpm
